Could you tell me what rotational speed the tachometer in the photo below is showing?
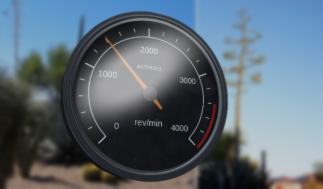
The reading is 1400 rpm
